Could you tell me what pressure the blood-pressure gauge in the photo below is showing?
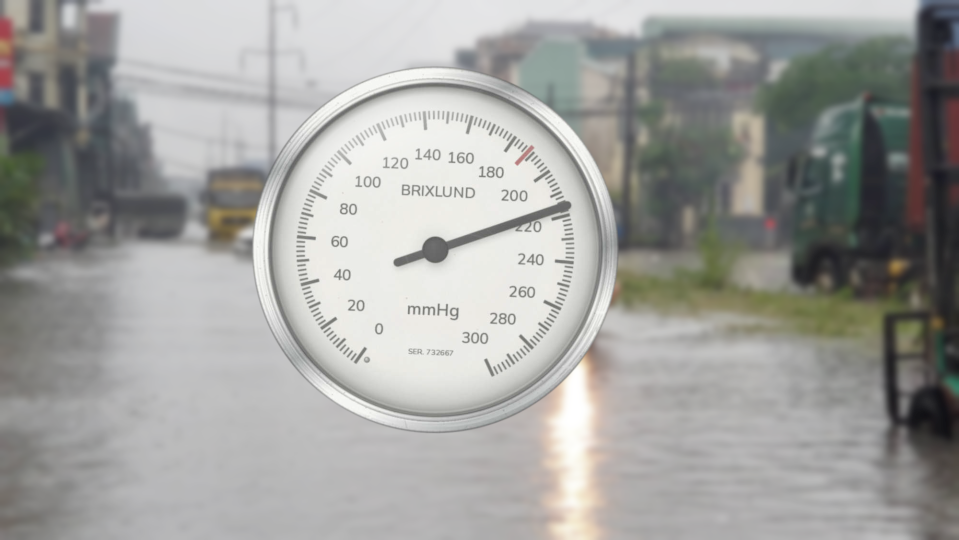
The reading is 216 mmHg
